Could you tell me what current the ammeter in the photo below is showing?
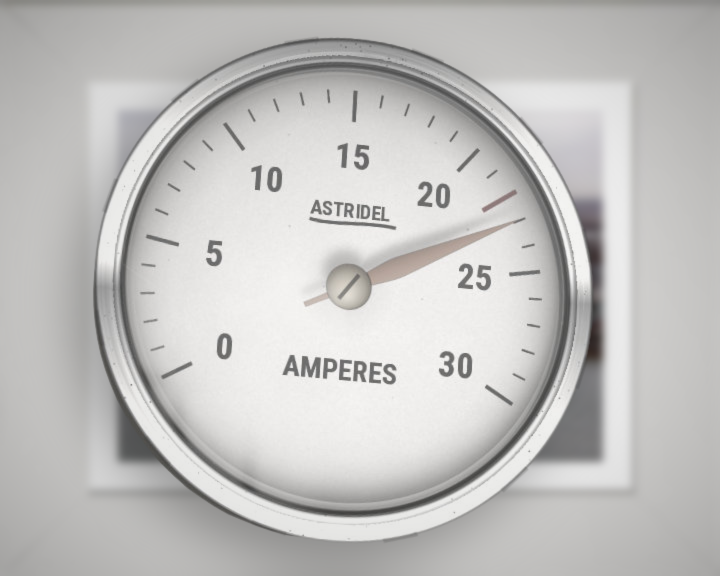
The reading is 23 A
